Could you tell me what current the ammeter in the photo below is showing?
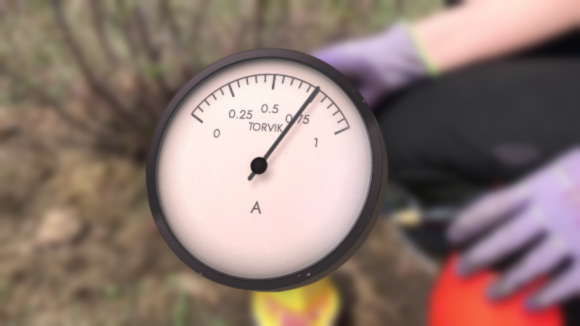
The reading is 0.75 A
